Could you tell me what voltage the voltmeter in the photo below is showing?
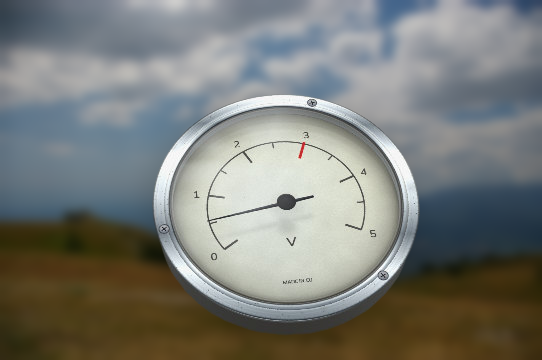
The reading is 0.5 V
